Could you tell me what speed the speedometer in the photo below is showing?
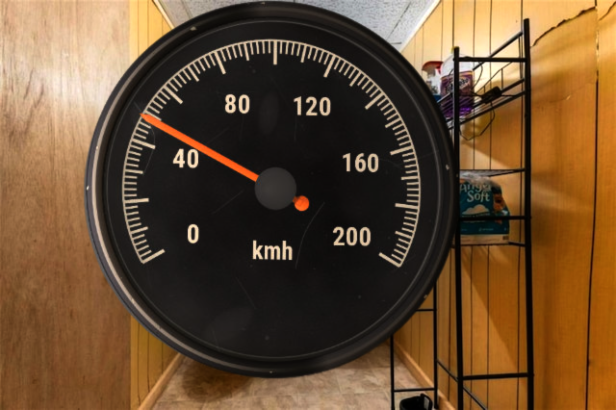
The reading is 48 km/h
